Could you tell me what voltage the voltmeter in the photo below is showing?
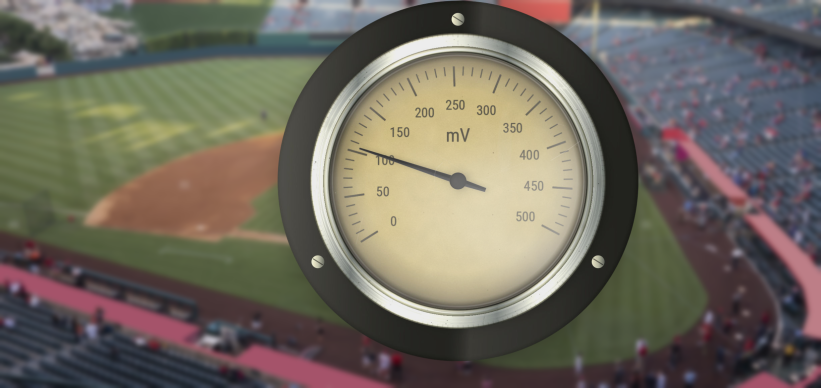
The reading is 105 mV
